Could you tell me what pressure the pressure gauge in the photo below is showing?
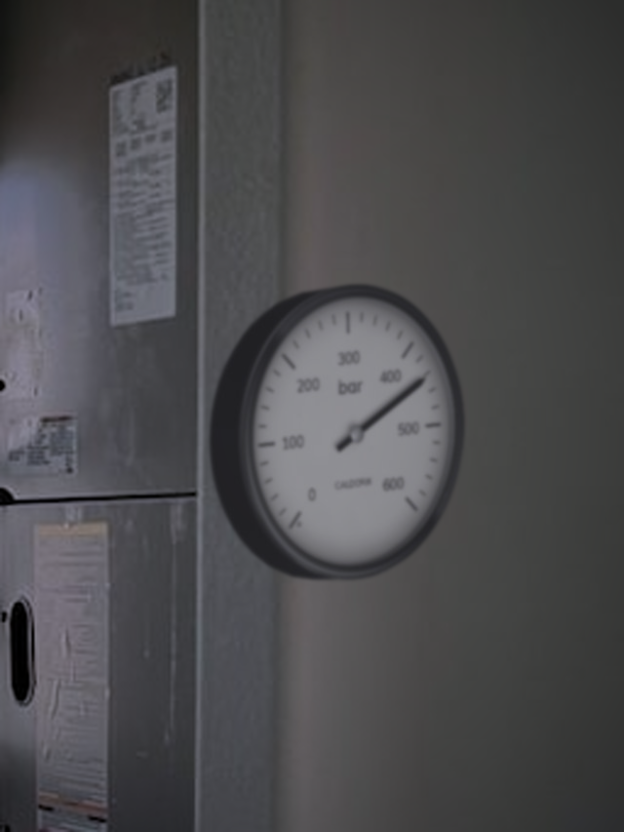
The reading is 440 bar
